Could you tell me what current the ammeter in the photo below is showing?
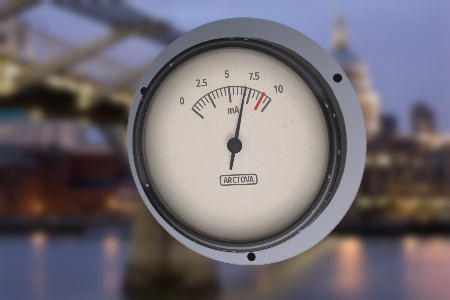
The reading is 7 mA
